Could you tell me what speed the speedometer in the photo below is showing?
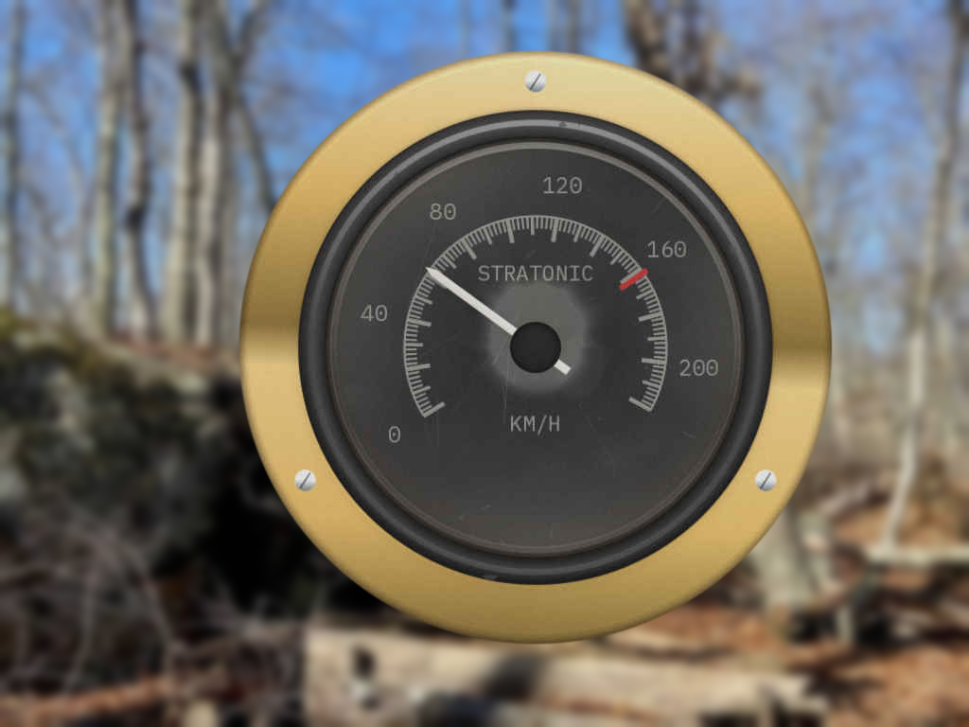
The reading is 62 km/h
